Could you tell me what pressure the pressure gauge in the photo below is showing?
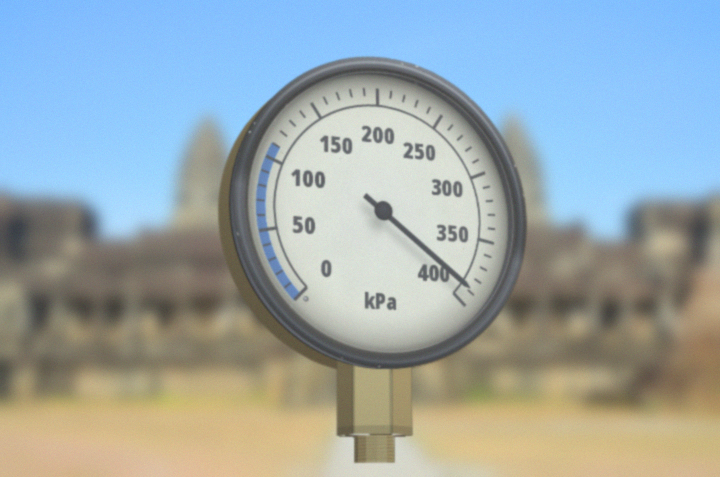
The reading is 390 kPa
